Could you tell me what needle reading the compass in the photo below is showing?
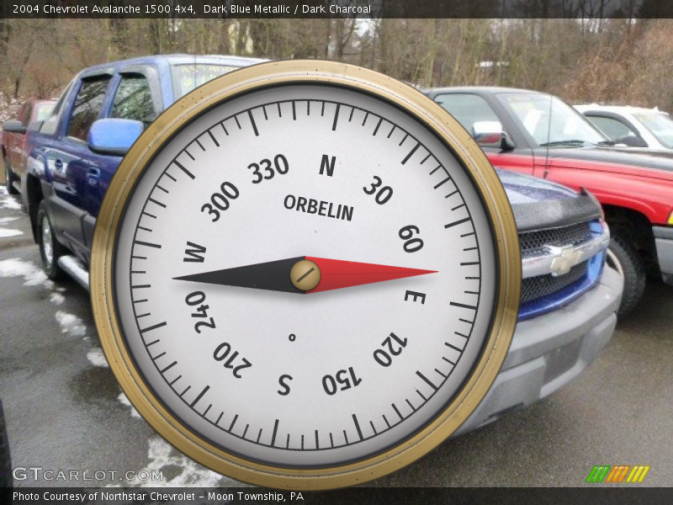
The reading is 77.5 °
